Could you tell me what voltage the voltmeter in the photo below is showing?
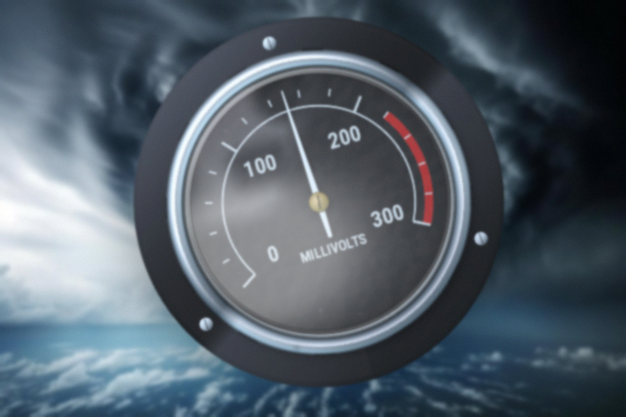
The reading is 150 mV
